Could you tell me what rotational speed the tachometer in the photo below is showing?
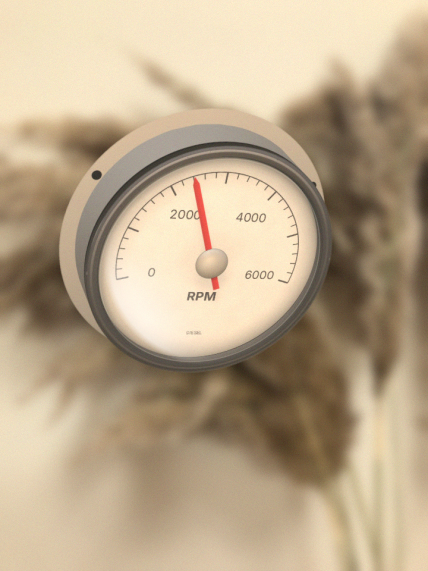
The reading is 2400 rpm
